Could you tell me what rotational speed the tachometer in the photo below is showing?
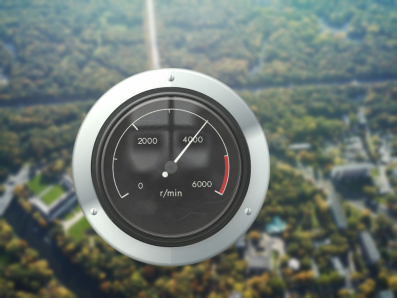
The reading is 4000 rpm
